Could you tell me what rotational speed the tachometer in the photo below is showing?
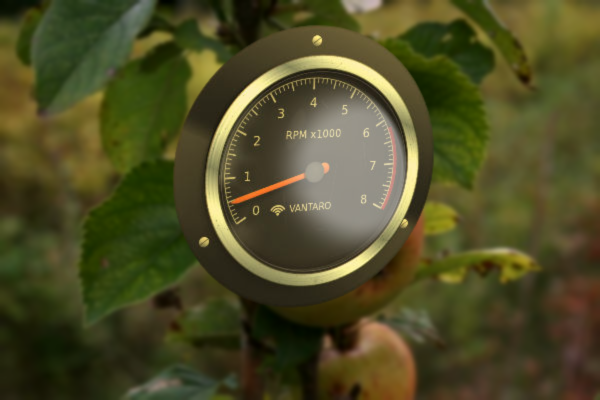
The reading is 500 rpm
